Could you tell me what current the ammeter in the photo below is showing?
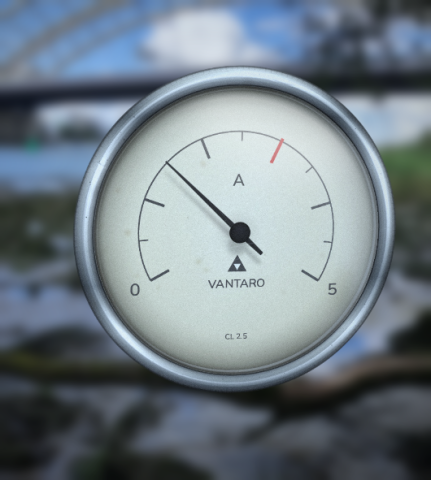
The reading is 1.5 A
